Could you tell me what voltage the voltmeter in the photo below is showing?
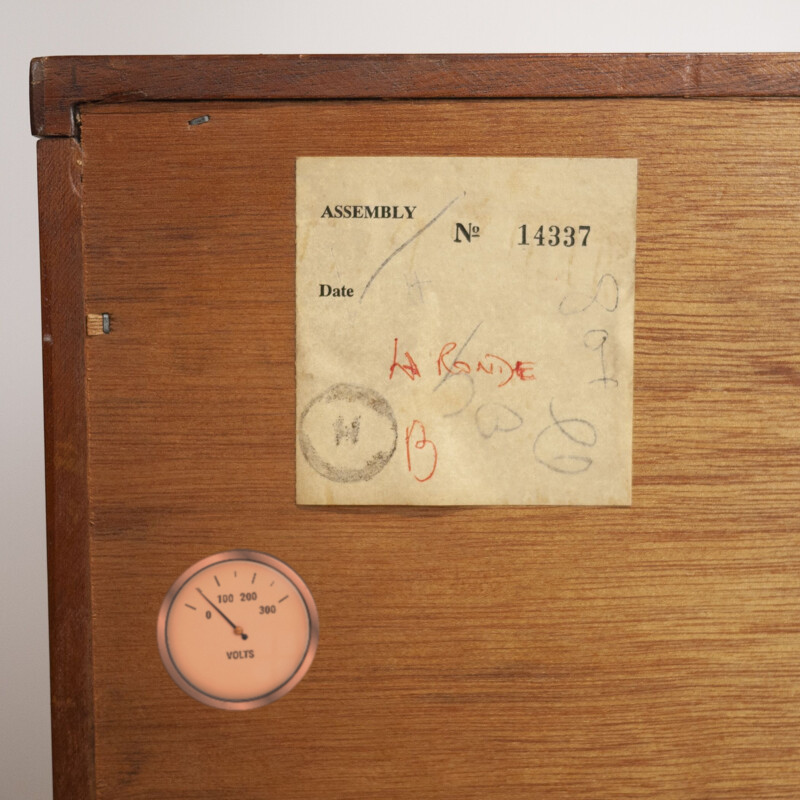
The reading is 50 V
